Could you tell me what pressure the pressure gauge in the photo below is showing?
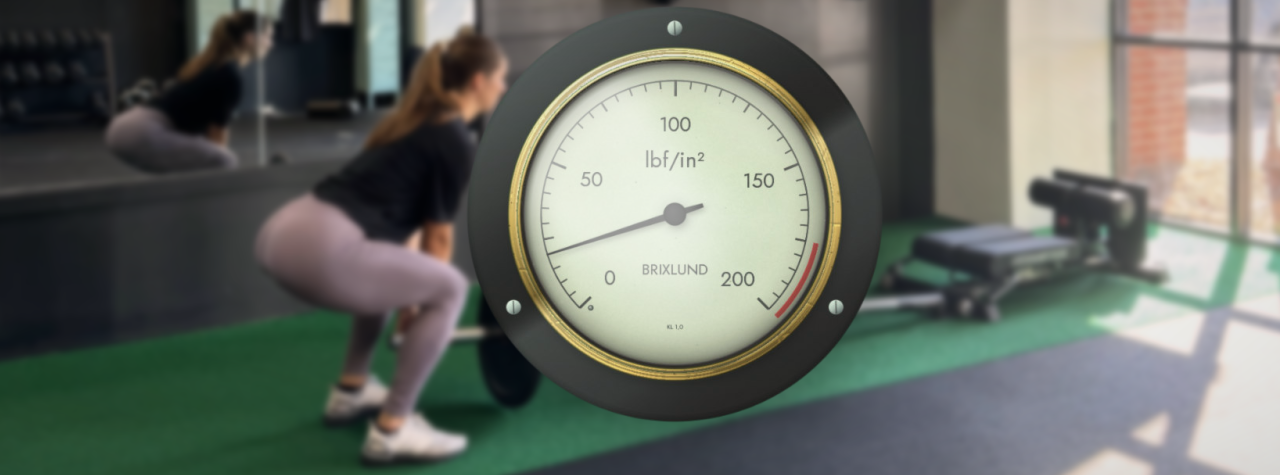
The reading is 20 psi
